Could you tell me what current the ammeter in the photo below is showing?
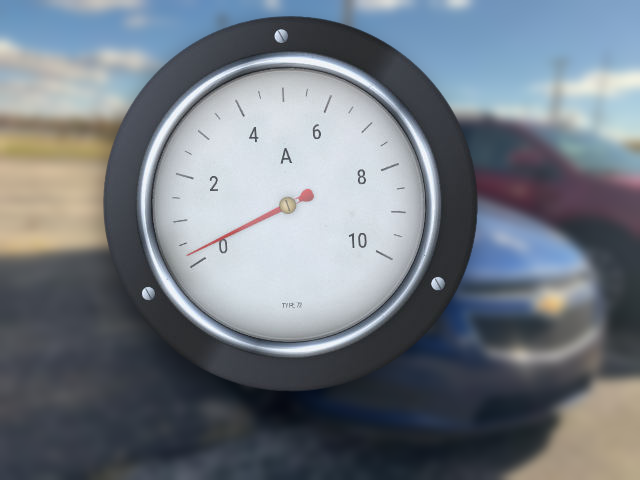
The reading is 0.25 A
